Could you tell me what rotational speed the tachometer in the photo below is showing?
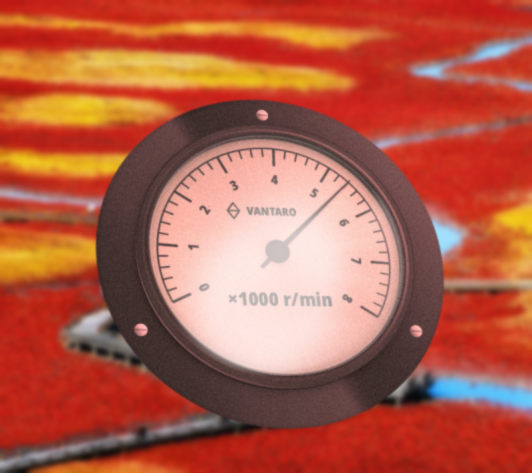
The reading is 5400 rpm
